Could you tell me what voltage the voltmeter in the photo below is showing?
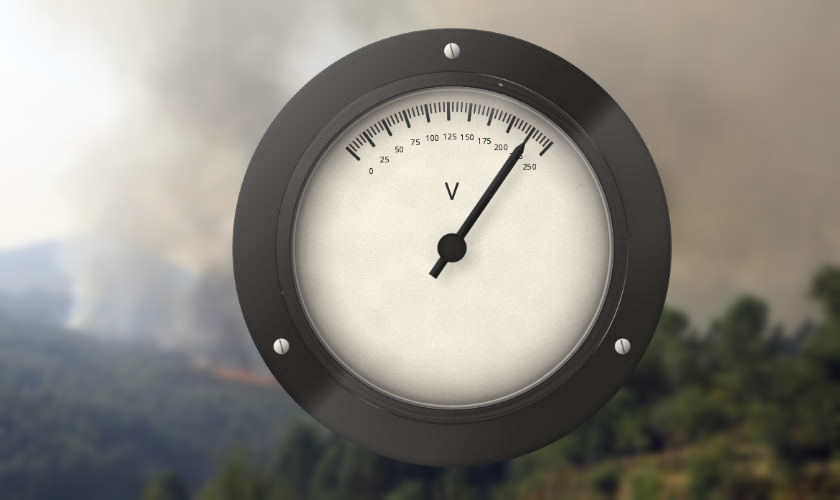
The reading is 225 V
